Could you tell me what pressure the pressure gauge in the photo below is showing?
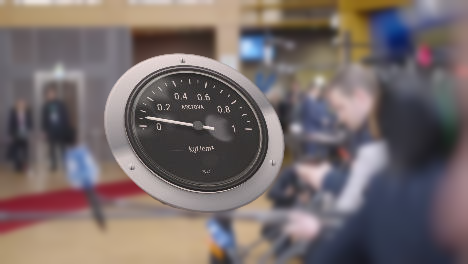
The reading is 0.05 kg/cm²
